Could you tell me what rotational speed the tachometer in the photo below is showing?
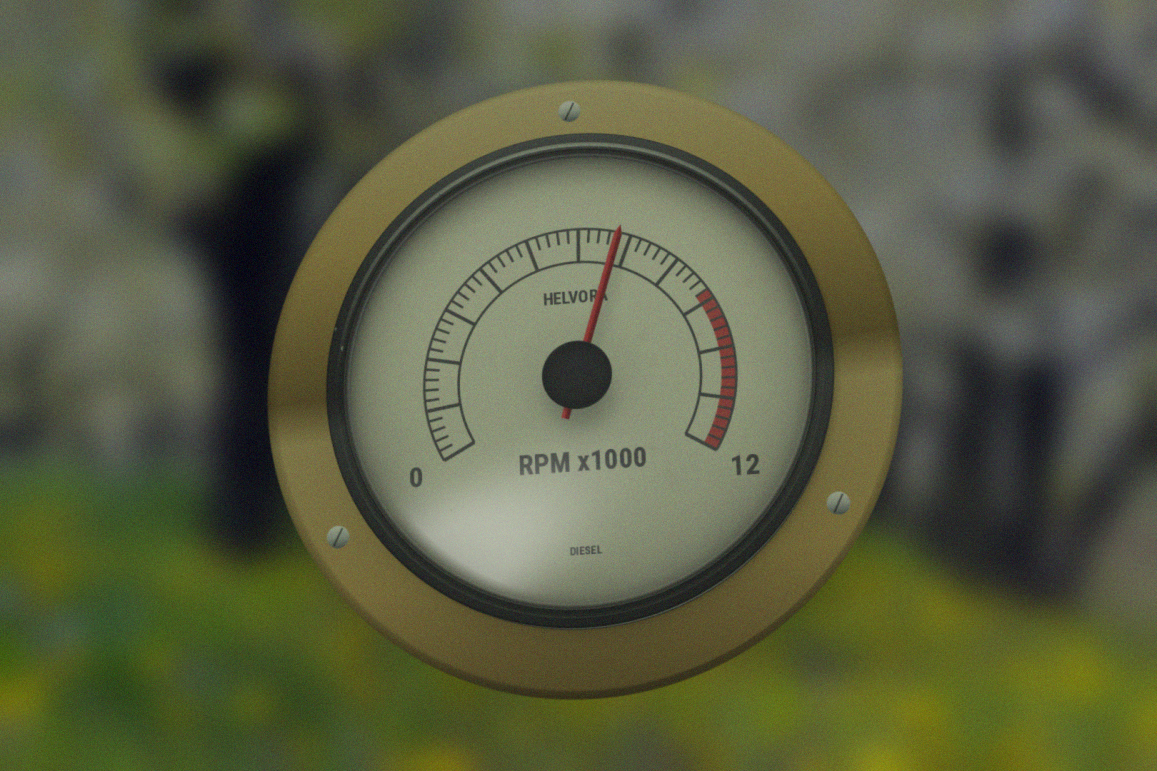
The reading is 6800 rpm
